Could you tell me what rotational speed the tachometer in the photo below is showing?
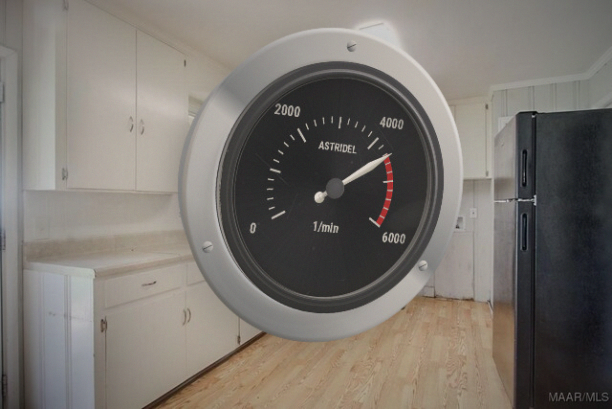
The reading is 4400 rpm
